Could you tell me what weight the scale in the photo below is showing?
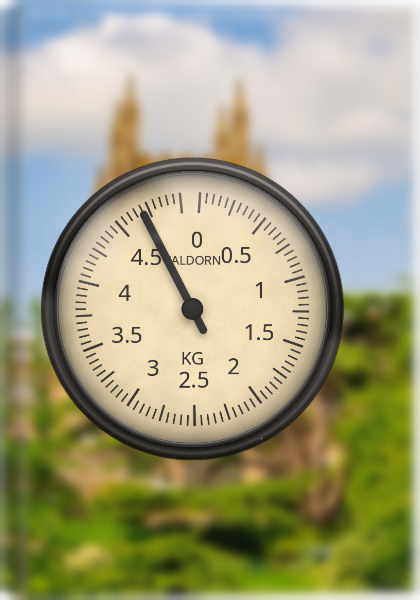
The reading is 4.7 kg
